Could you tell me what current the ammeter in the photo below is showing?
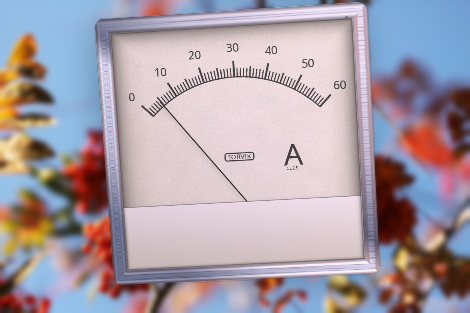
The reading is 5 A
